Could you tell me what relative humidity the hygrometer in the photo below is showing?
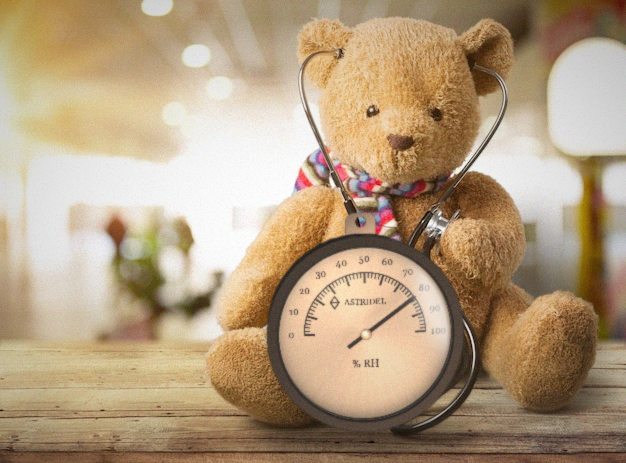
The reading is 80 %
